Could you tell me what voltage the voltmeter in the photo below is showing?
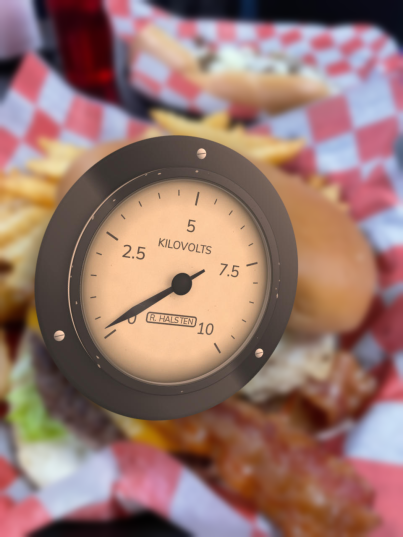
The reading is 0.25 kV
